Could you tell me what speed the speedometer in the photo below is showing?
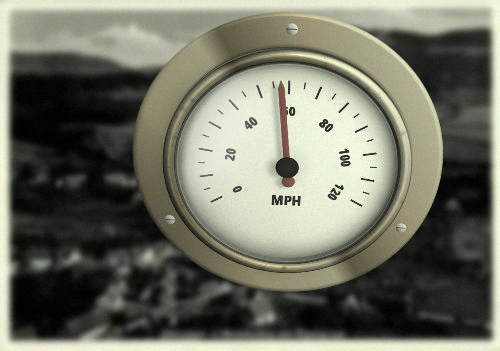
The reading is 57.5 mph
